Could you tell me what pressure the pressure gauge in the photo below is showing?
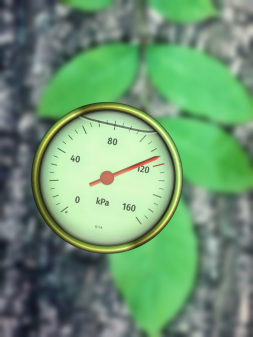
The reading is 115 kPa
